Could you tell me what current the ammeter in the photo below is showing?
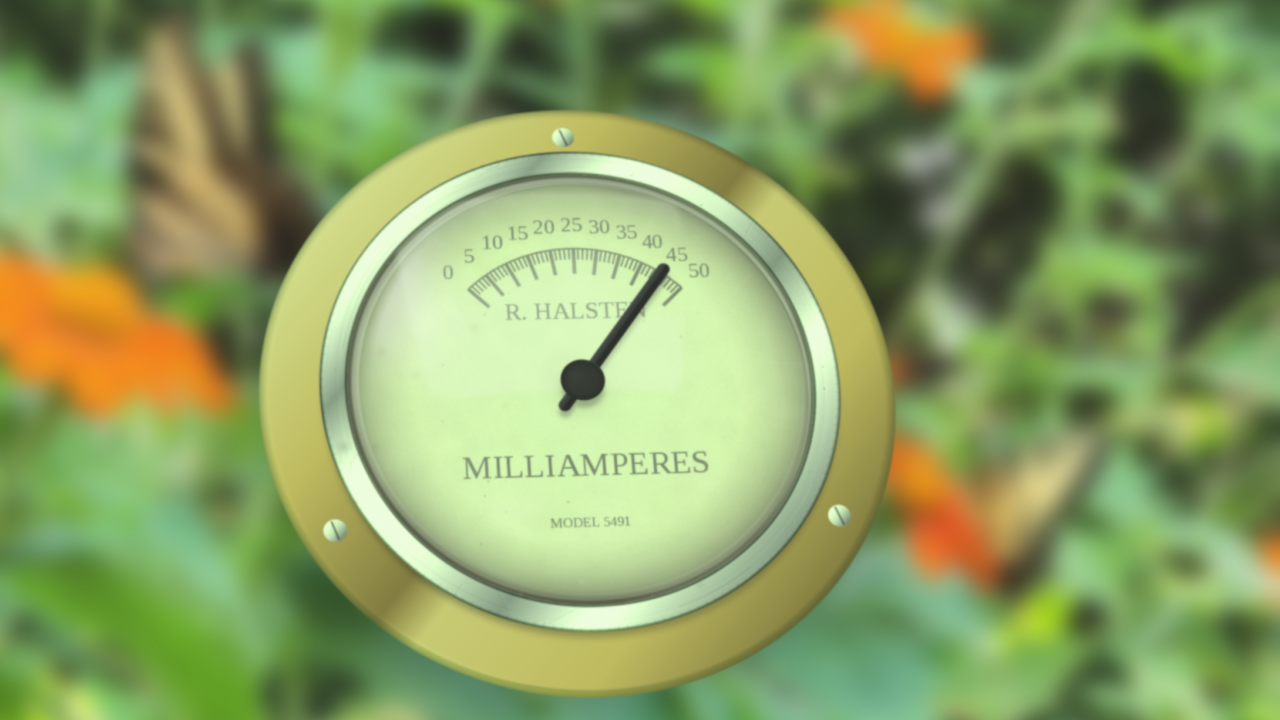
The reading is 45 mA
